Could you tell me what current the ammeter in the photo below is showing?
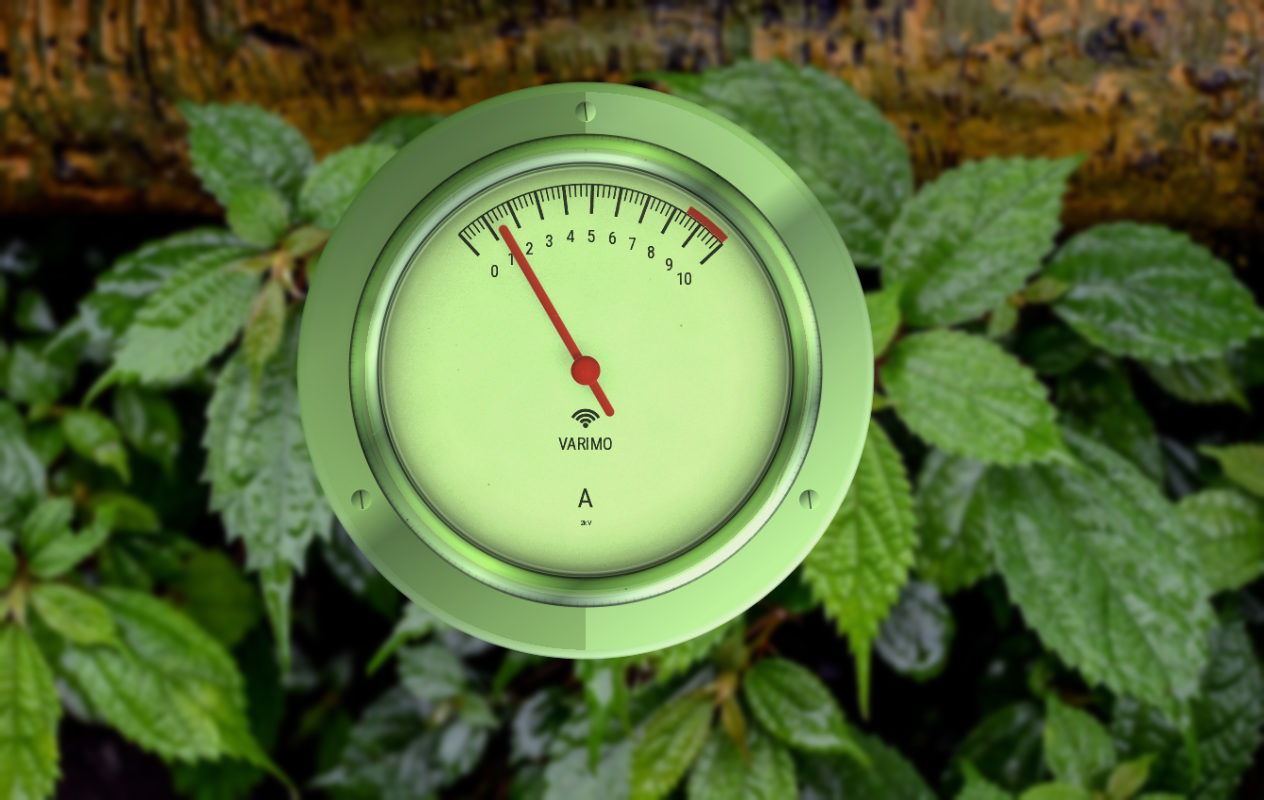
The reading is 1.4 A
